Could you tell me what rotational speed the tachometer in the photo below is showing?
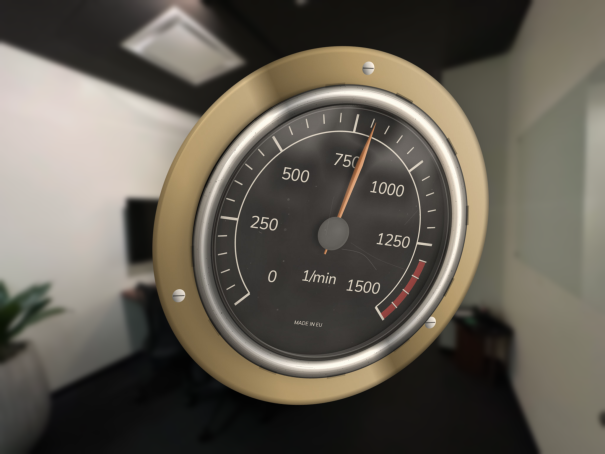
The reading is 800 rpm
